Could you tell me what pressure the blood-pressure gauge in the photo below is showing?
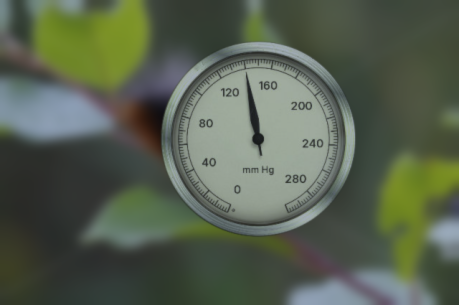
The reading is 140 mmHg
